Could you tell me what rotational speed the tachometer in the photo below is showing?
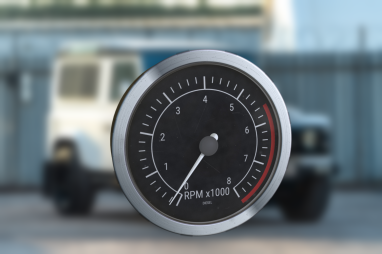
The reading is 200 rpm
